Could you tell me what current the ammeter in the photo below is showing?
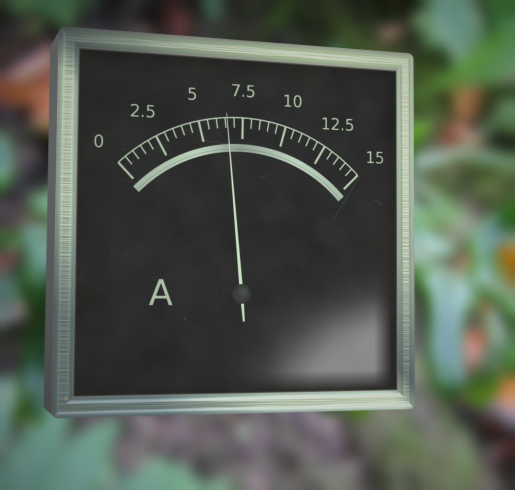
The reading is 6.5 A
